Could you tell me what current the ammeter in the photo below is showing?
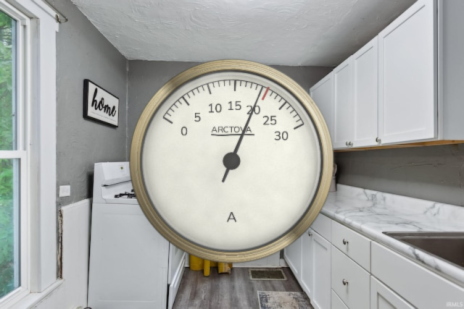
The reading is 20 A
